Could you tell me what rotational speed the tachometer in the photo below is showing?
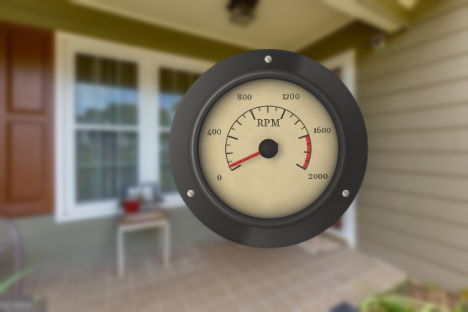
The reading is 50 rpm
